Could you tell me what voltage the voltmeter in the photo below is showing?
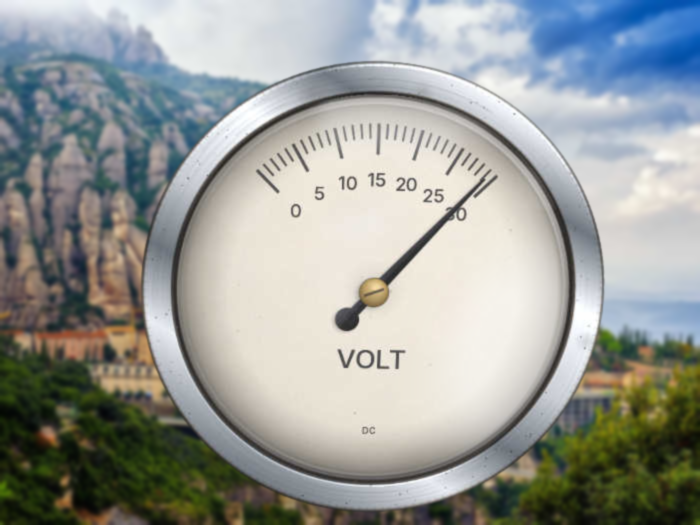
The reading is 29 V
